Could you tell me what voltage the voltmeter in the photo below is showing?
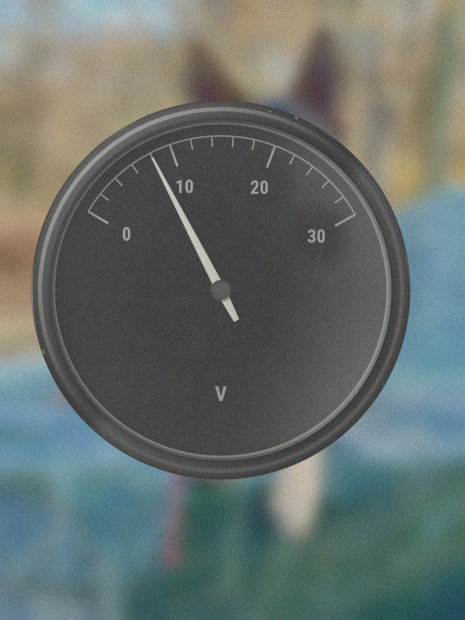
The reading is 8 V
